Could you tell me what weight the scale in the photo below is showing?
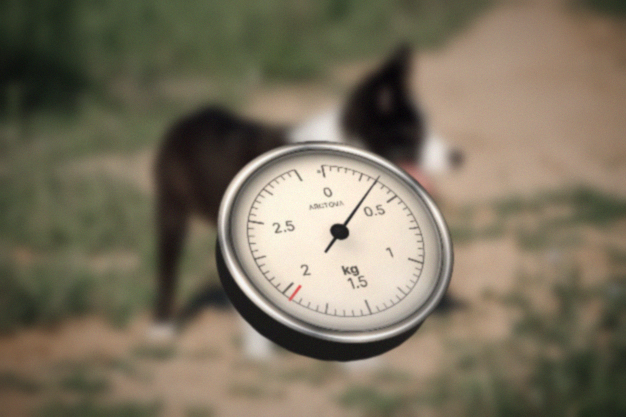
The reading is 0.35 kg
